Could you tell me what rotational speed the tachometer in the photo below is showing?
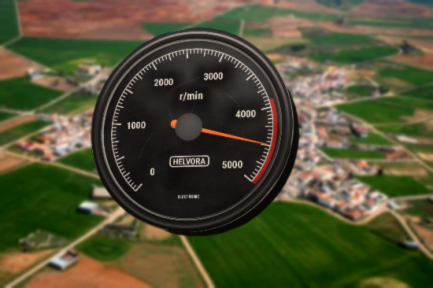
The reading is 4500 rpm
